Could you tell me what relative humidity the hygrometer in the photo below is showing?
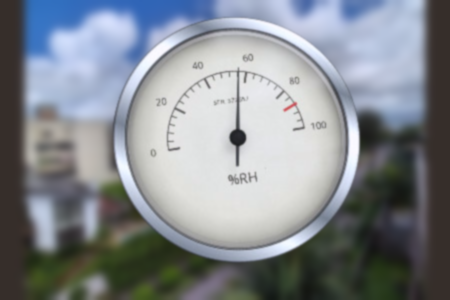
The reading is 56 %
